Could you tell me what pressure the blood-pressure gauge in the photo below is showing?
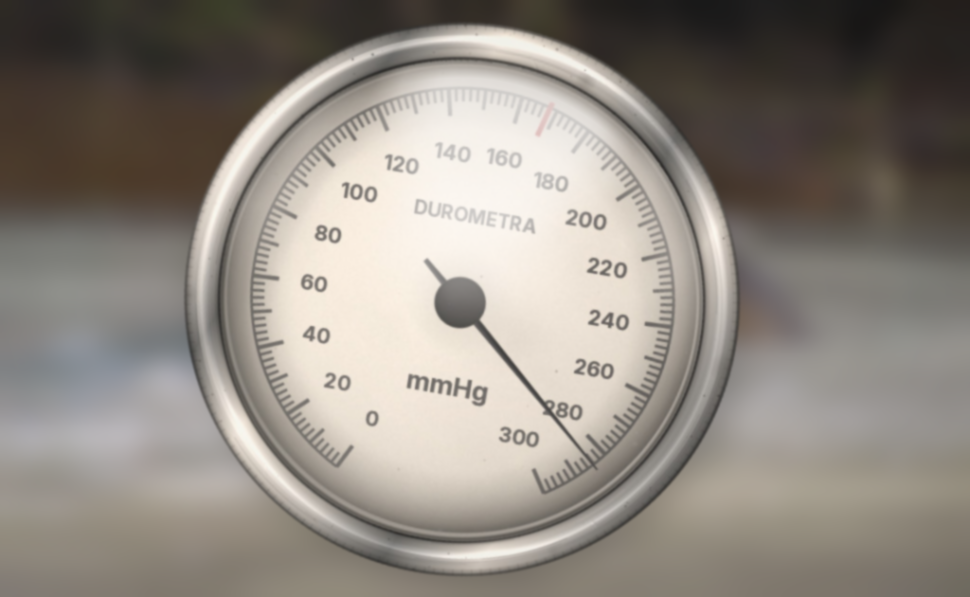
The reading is 284 mmHg
